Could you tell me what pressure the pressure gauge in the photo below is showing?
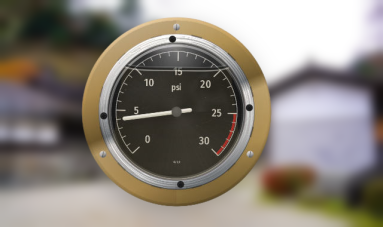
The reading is 4 psi
